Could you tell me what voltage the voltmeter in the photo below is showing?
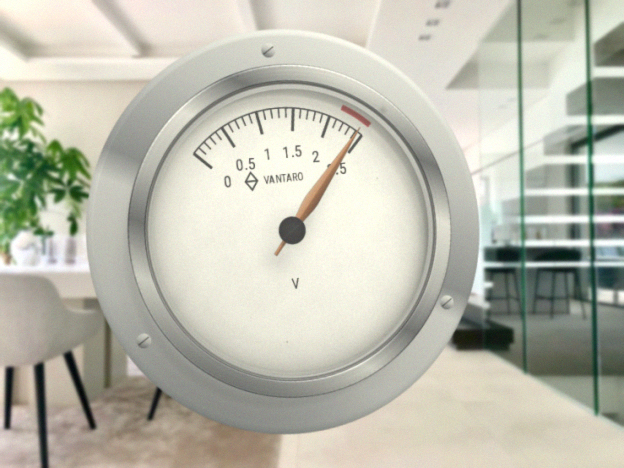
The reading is 2.4 V
